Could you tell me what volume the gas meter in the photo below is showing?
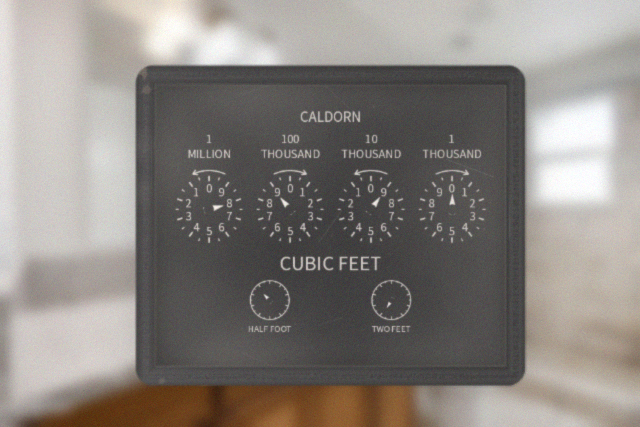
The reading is 789000 ft³
